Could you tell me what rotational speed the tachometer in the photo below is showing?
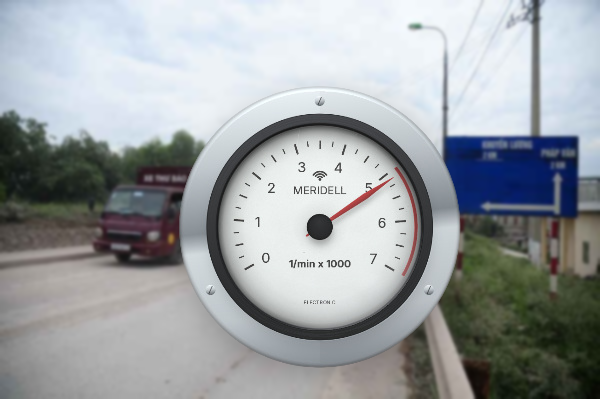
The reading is 5125 rpm
